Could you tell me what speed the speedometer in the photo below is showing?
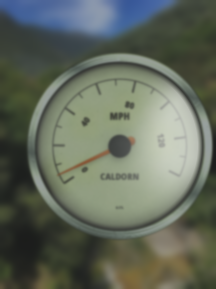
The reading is 5 mph
